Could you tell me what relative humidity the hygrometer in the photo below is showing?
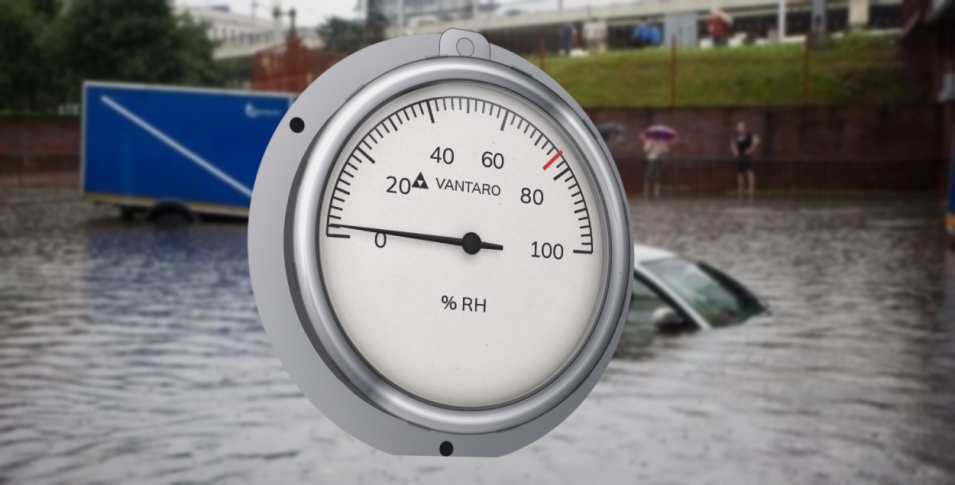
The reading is 2 %
